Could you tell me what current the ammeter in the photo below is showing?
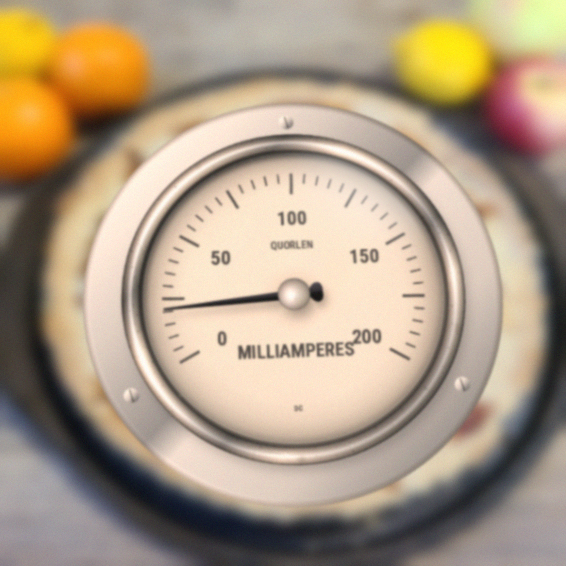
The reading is 20 mA
